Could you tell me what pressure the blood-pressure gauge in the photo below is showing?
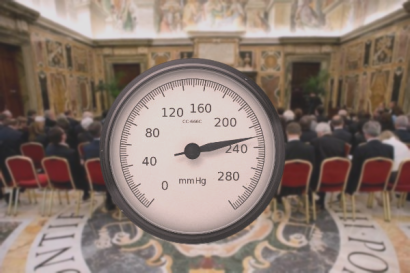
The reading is 230 mmHg
